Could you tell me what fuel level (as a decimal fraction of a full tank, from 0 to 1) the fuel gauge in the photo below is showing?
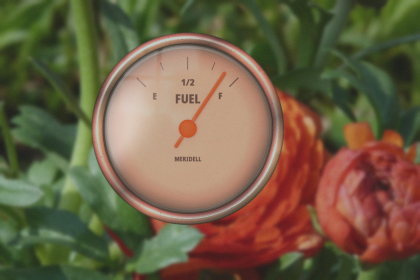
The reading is 0.875
